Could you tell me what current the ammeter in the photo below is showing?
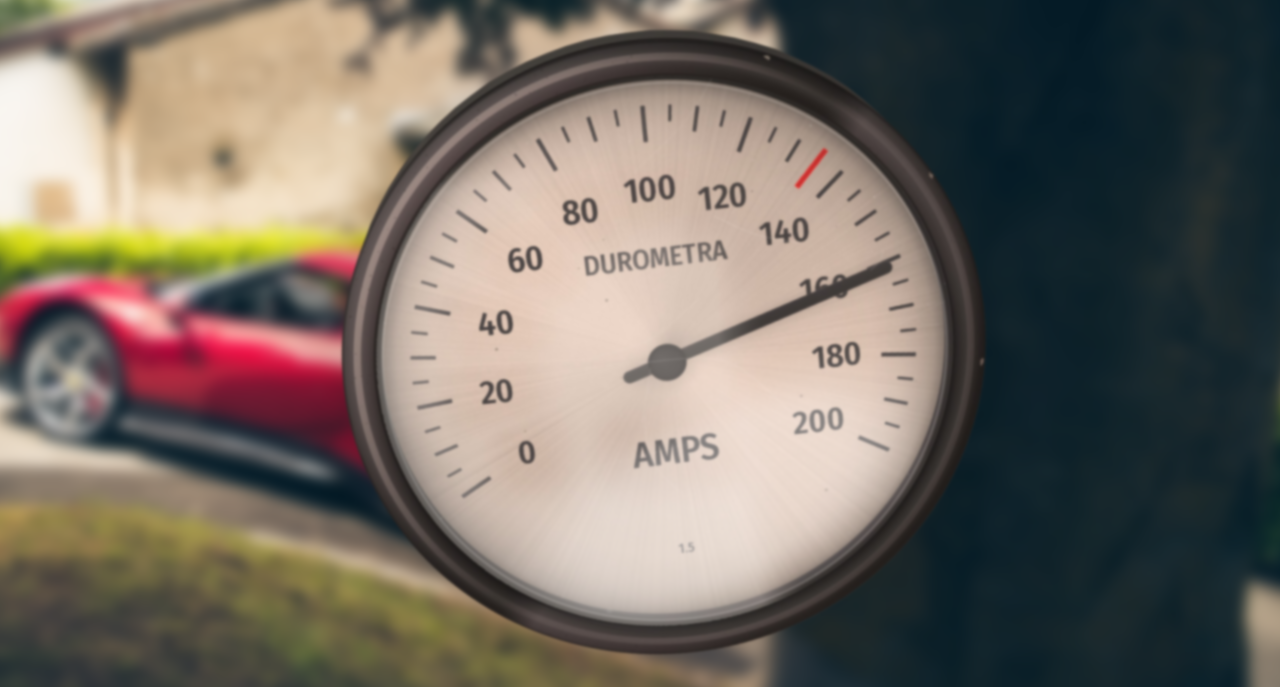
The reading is 160 A
